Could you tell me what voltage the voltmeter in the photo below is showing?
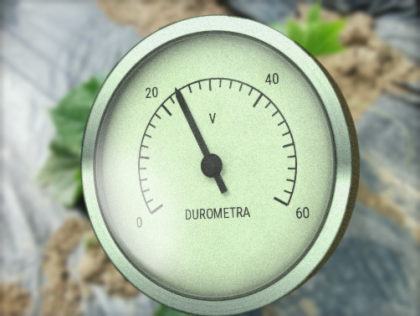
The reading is 24 V
